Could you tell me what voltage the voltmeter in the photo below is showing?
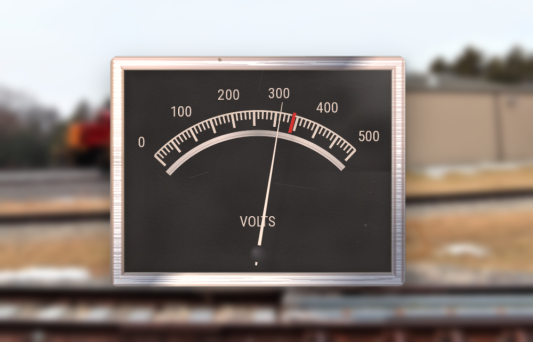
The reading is 310 V
